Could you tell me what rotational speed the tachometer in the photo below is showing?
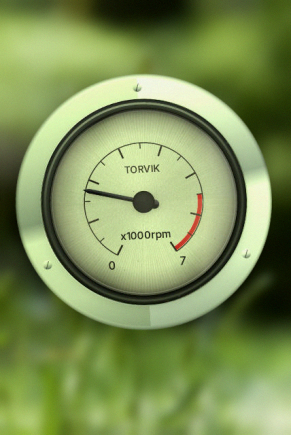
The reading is 1750 rpm
